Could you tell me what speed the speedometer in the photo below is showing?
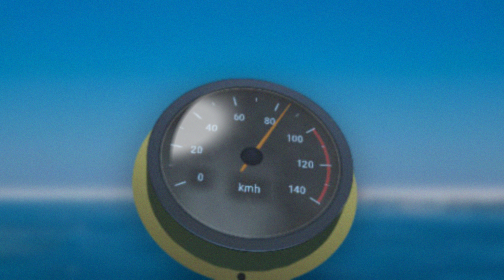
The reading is 85 km/h
